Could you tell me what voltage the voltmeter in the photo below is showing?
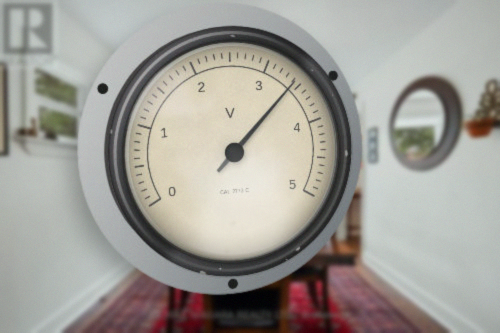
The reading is 3.4 V
